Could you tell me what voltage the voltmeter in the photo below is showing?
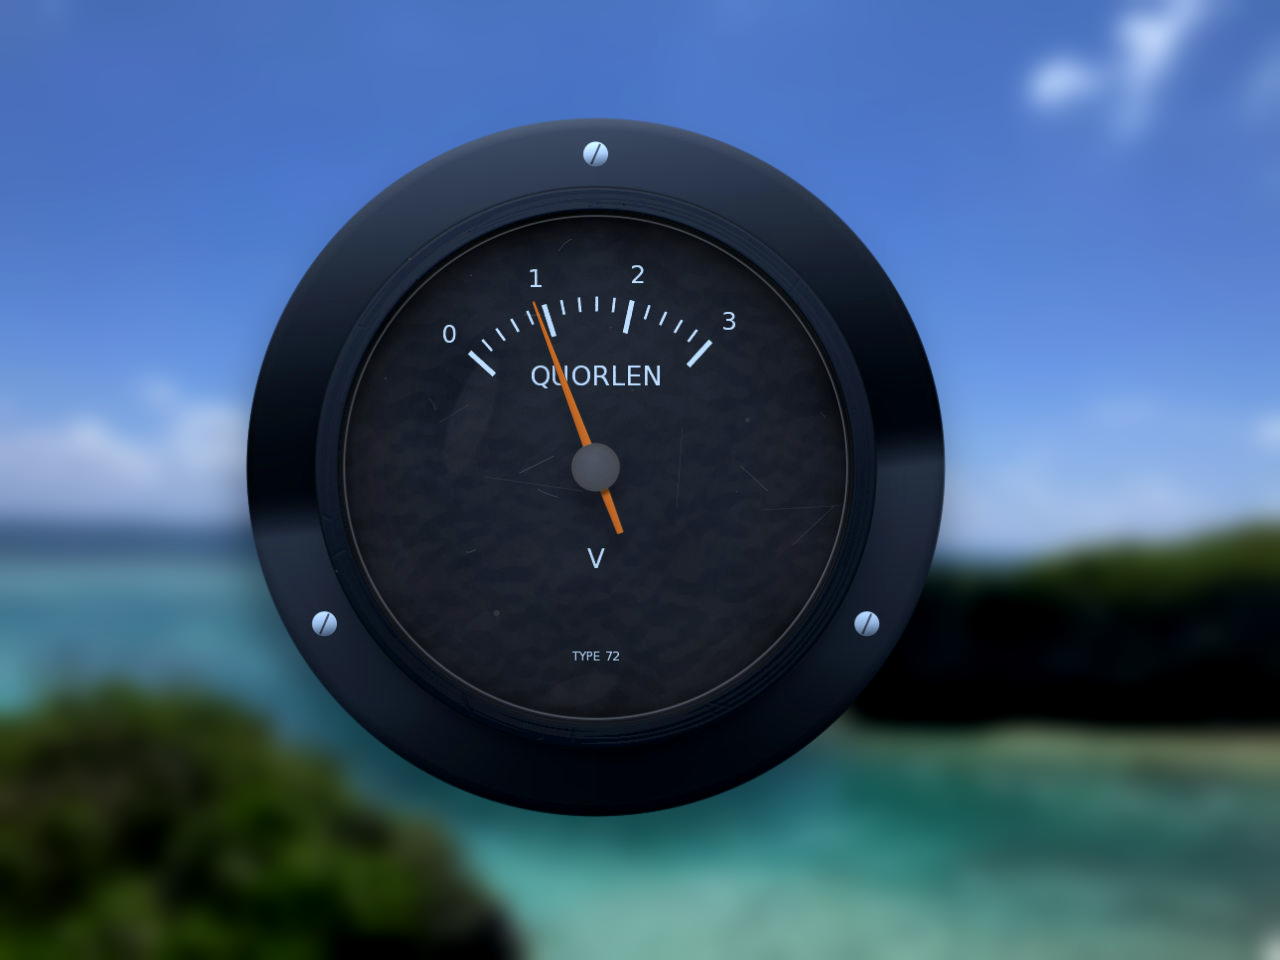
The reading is 0.9 V
